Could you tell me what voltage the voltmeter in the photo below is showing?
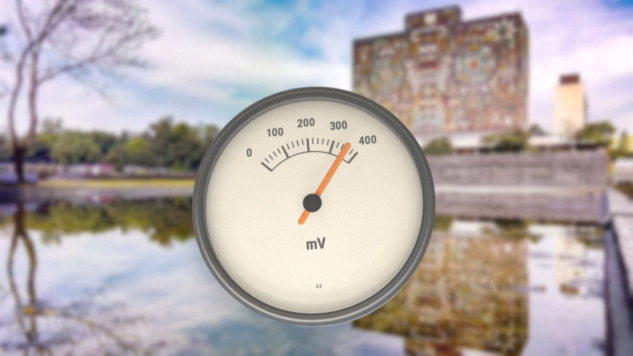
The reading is 360 mV
